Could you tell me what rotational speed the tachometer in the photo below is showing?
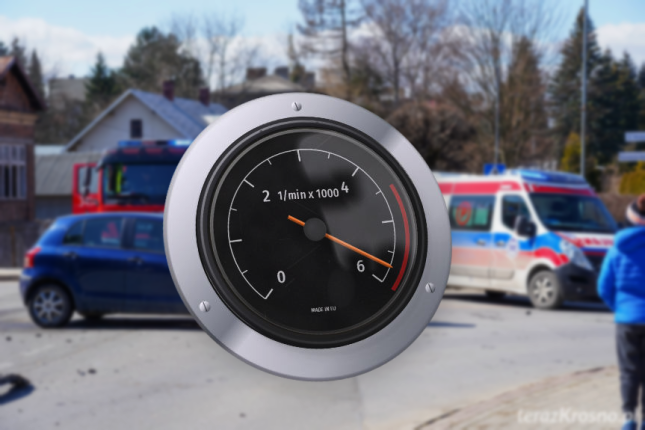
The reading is 5750 rpm
